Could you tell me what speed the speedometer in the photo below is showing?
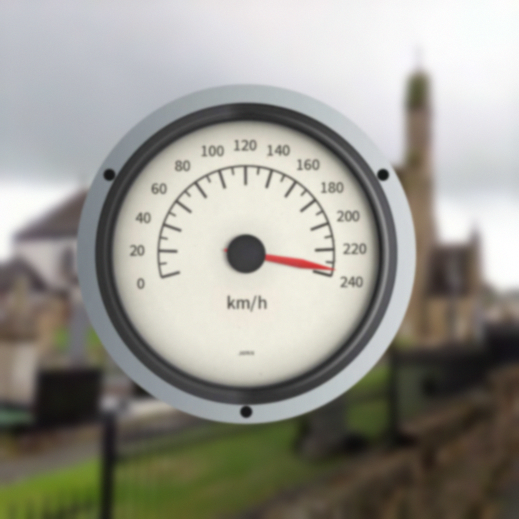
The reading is 235 km/h
